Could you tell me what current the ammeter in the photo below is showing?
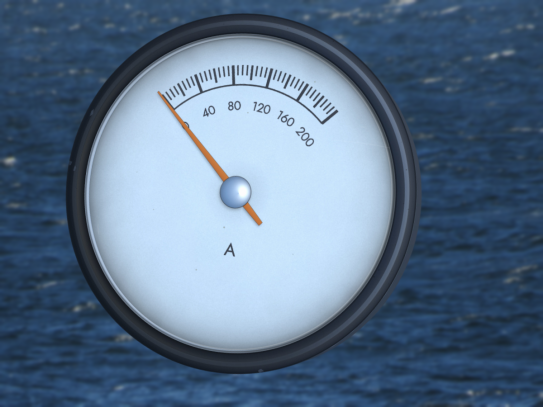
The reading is 0 A
